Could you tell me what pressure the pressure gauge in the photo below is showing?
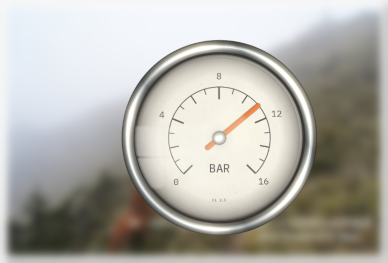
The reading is 11 bar
